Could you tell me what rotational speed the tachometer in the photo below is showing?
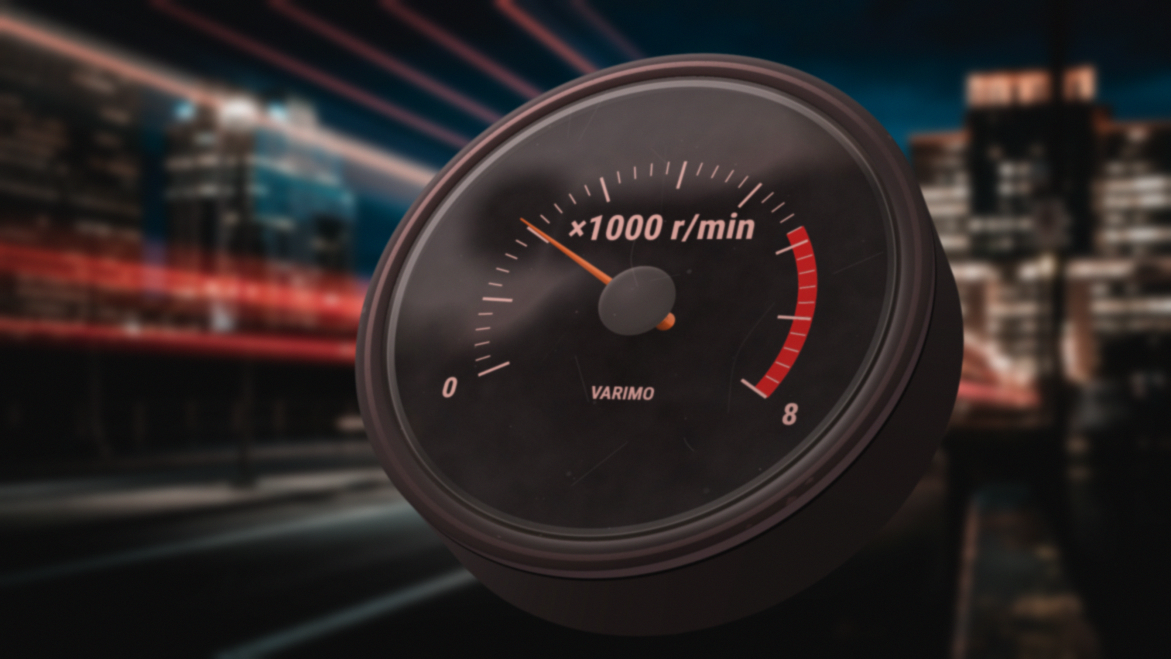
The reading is 2000 rpm
